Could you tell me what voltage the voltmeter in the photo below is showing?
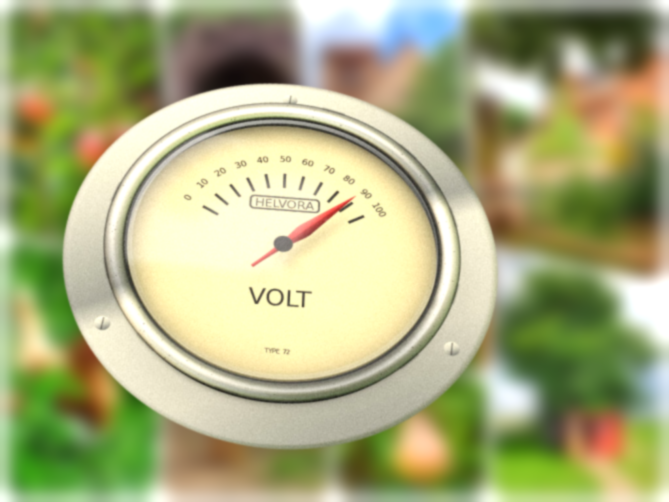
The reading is 90 V
